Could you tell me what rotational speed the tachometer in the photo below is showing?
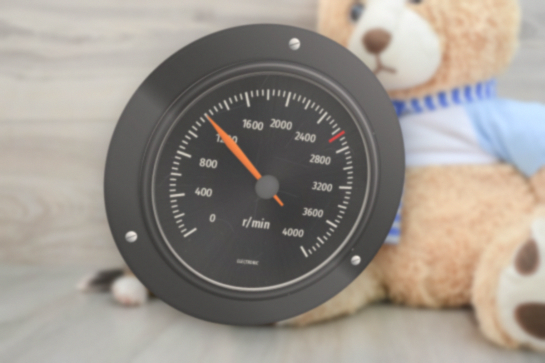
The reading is 1200 rpm
